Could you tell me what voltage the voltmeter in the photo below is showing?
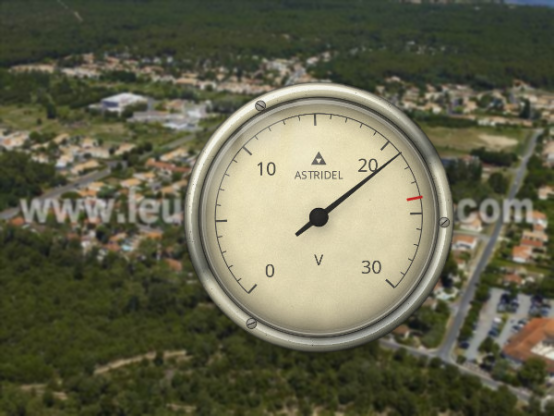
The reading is 21 V
